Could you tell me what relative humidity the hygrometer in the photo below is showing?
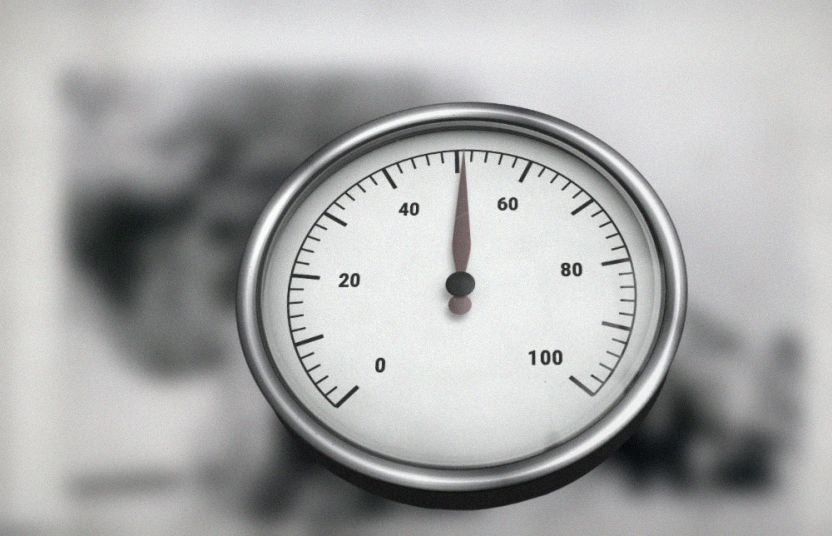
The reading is 51 %
